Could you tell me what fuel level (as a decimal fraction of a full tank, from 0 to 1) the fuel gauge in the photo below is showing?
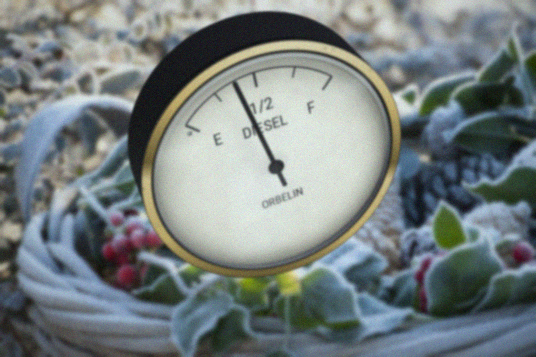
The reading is 0.375
